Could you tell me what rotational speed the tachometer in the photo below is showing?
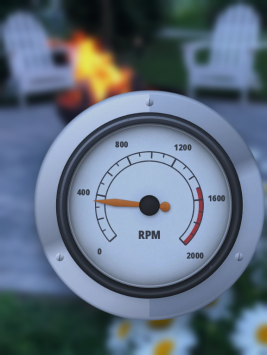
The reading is 350 rpm
